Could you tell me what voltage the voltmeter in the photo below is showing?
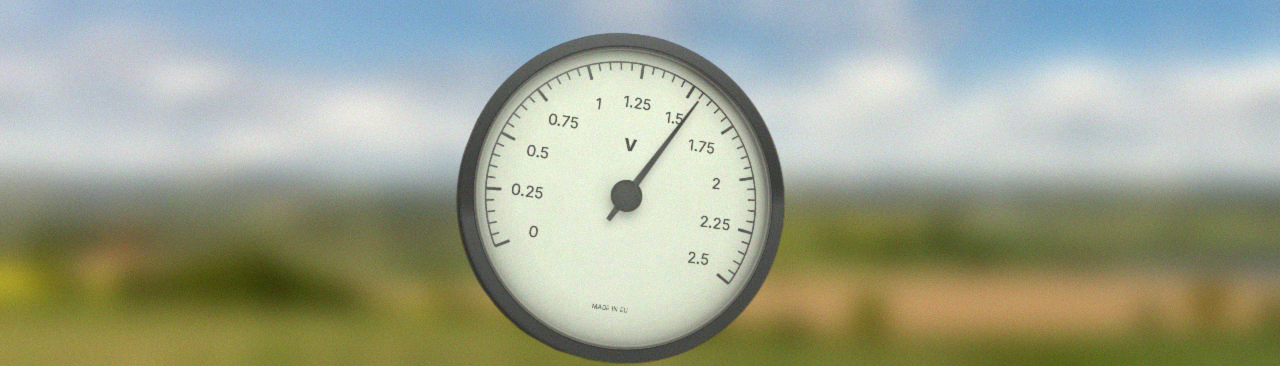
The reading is 1.55 V
